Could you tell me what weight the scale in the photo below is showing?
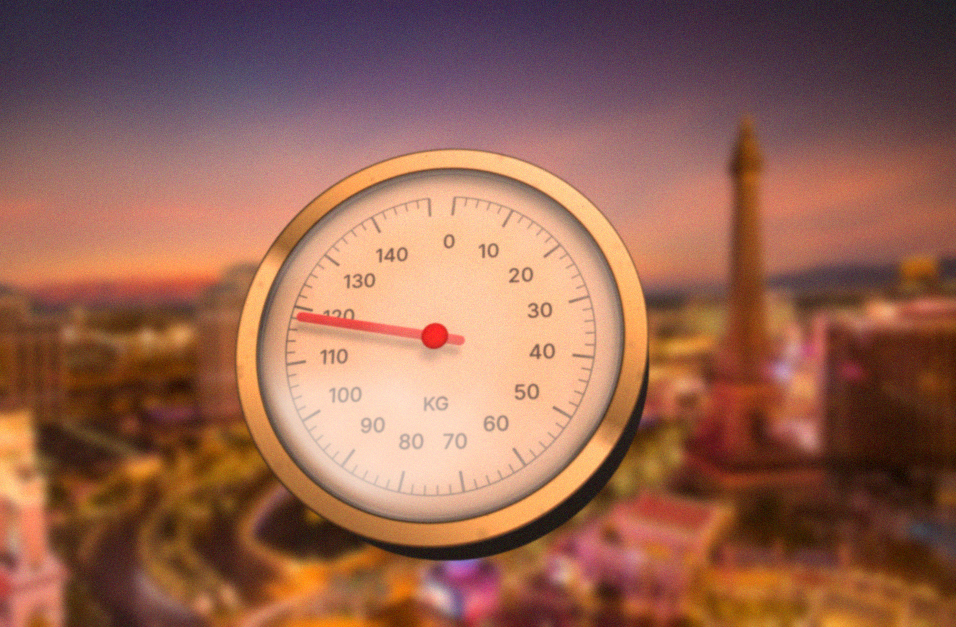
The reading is 118 kg
